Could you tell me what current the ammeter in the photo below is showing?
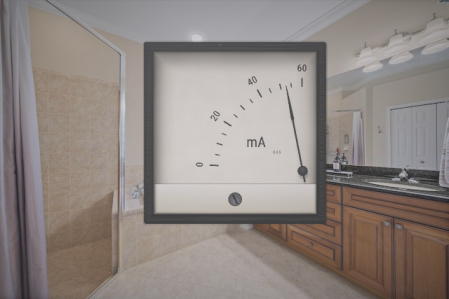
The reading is 52.5 mA
